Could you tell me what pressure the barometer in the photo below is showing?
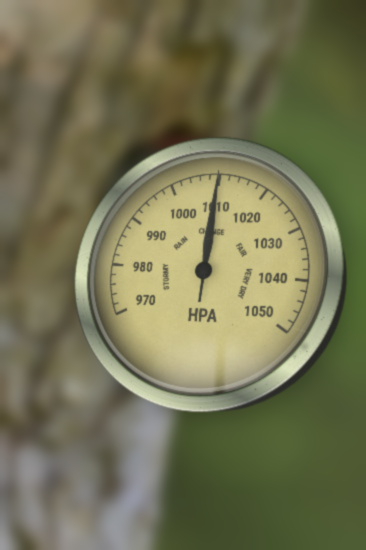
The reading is 1010 hPa
